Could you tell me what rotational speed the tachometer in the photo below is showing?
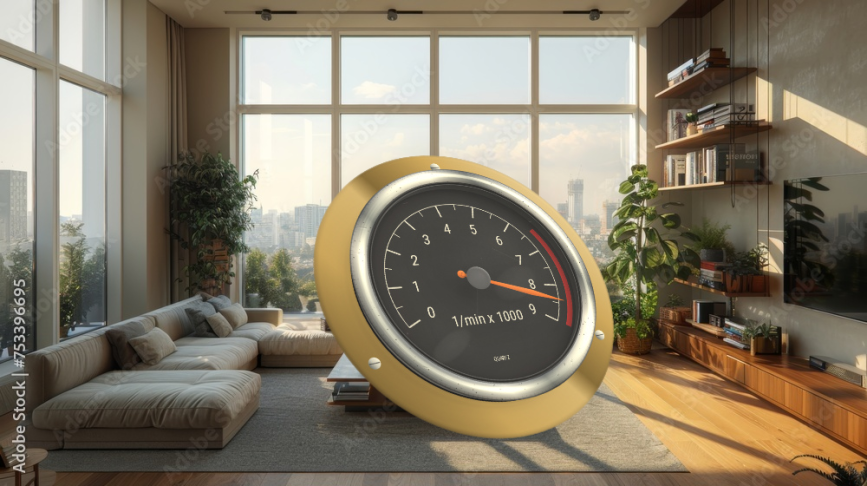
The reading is 8500 rpm
